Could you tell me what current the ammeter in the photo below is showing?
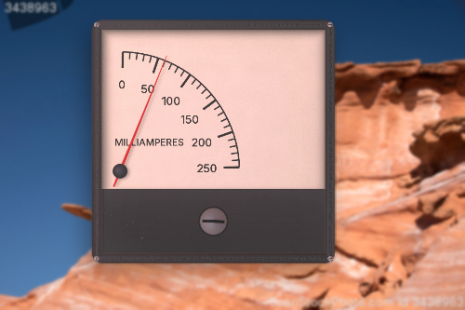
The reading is 60 mA
